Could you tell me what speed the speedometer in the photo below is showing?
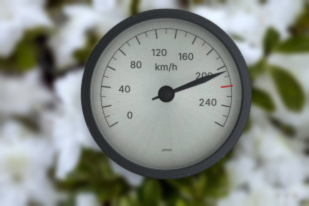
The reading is 205 km/h
